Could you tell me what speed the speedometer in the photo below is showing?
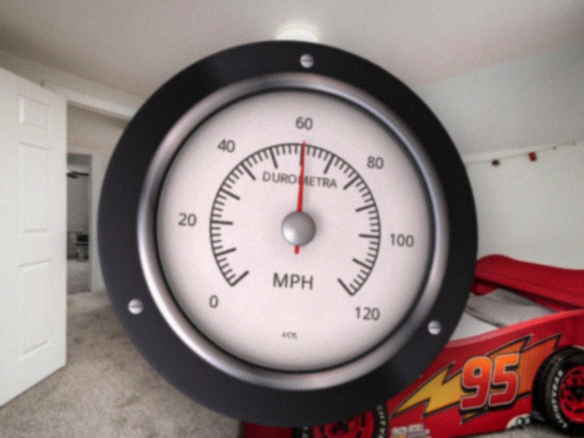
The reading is 60 mph
